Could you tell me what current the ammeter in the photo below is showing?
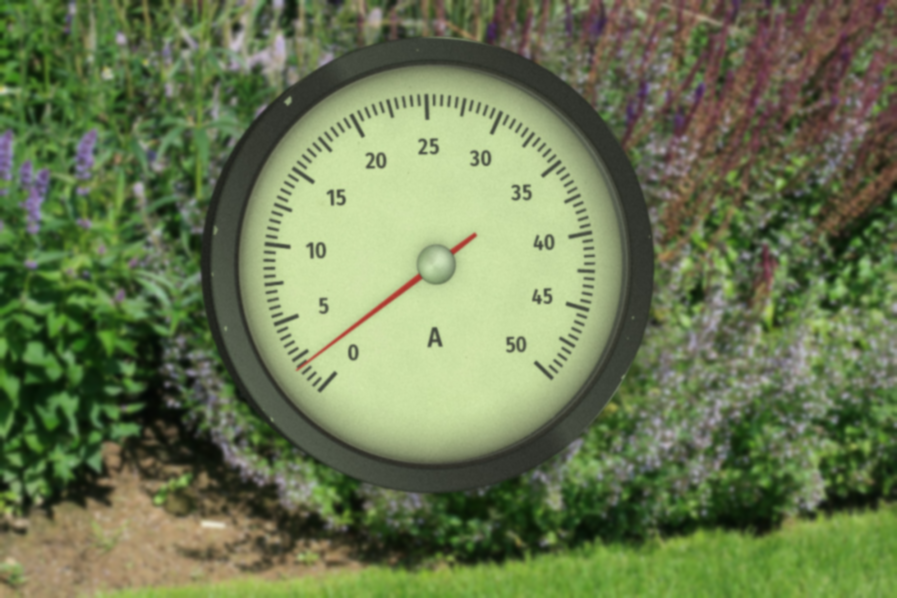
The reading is 2 A
